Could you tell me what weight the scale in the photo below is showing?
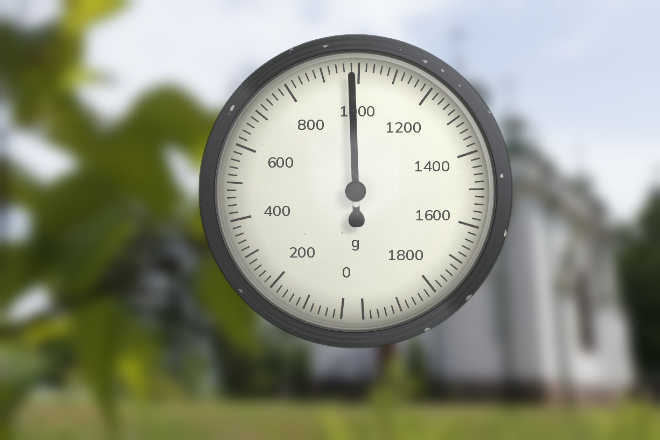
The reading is 980 g
